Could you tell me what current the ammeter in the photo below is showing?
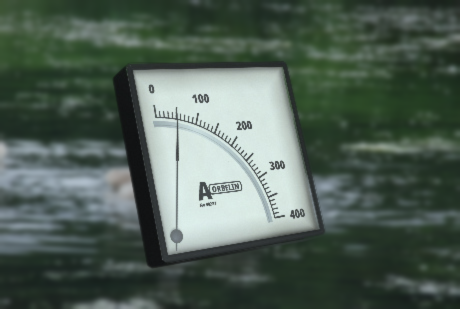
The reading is 50 A
